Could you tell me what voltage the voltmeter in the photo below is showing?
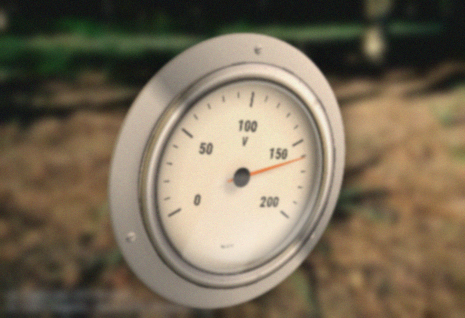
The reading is 160 V
